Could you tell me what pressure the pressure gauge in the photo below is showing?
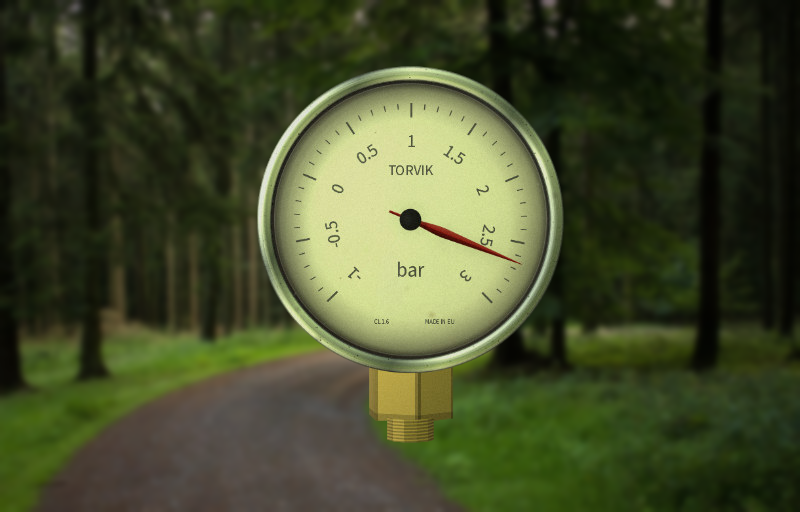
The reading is 2.65 bar
